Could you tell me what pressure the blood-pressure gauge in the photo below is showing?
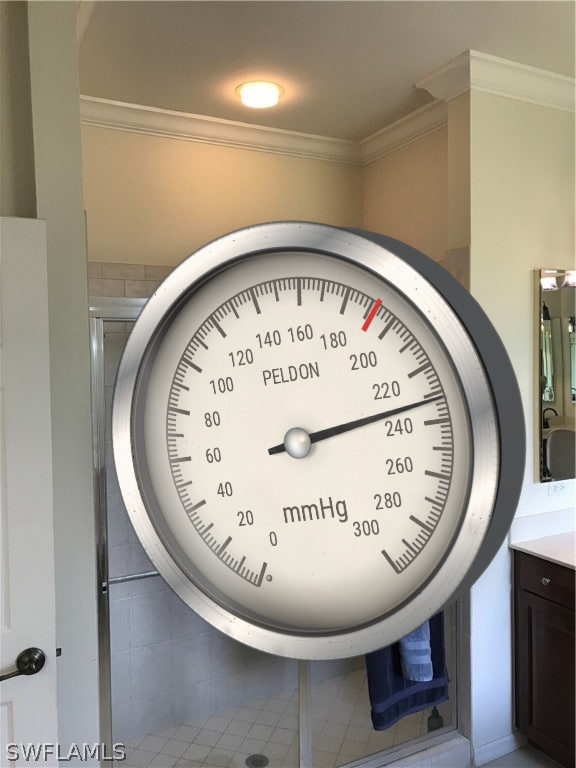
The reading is 232 mmHg
